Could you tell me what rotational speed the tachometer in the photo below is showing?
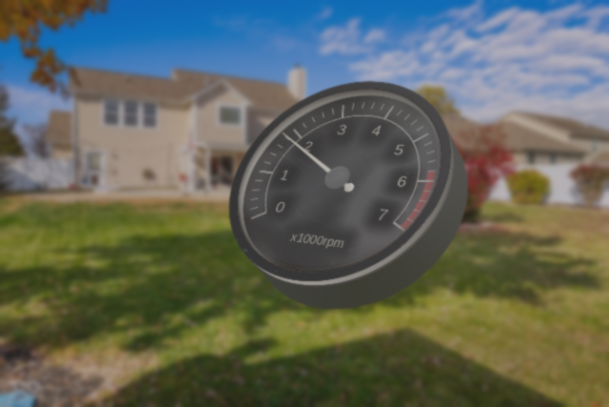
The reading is 1800 rpm
